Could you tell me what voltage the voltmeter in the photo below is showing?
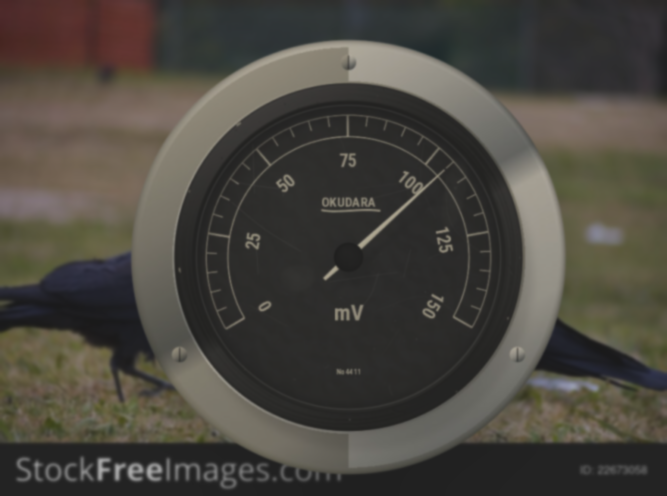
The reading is 105 mV
